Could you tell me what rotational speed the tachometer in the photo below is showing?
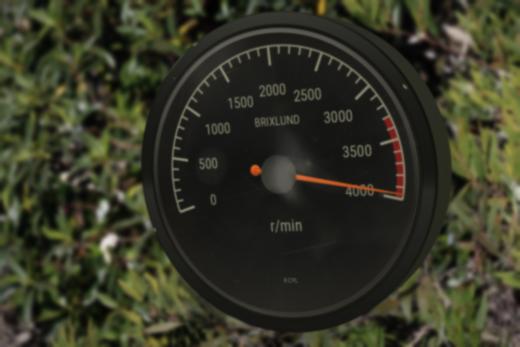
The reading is 3950 rpm
